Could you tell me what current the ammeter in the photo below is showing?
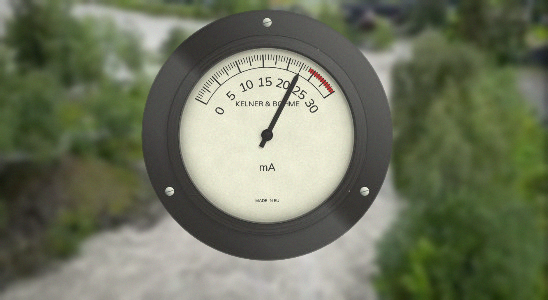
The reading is 22.5 mA
